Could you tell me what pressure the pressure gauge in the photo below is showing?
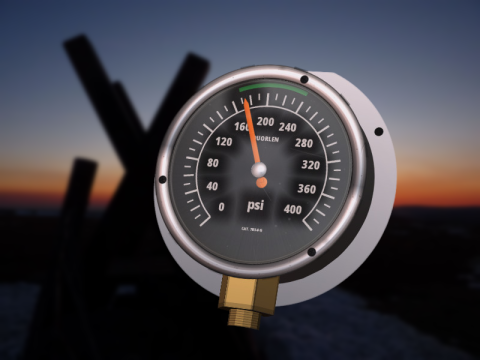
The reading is 175 psi
